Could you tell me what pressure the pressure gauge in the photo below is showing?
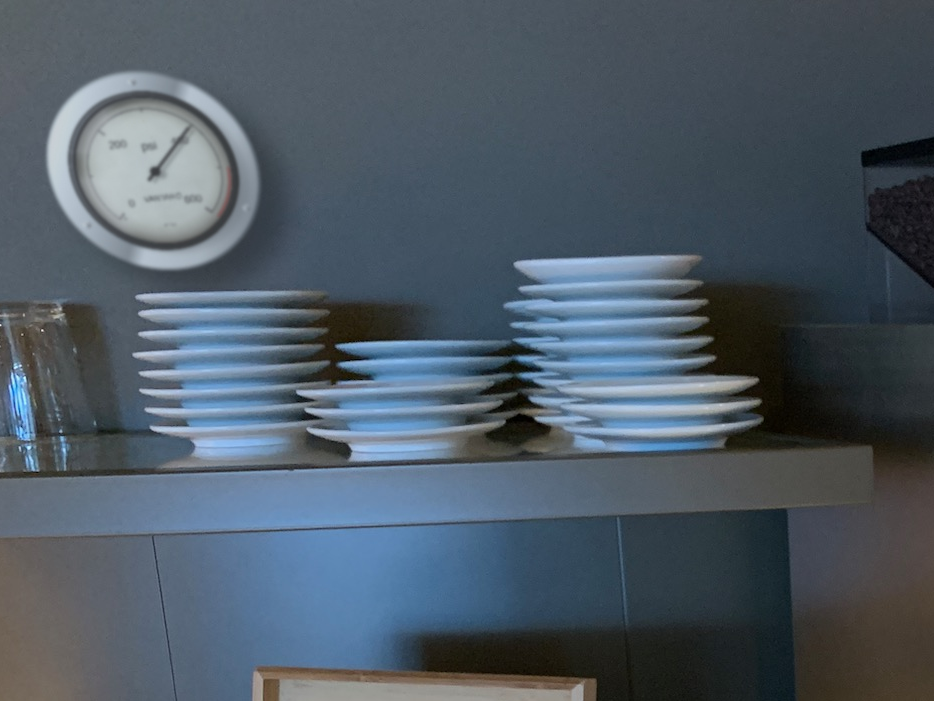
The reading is 400 psi
